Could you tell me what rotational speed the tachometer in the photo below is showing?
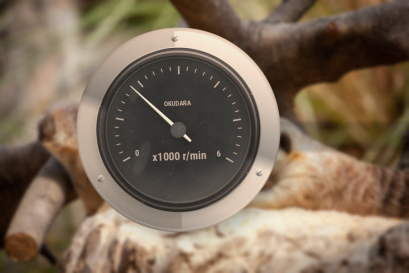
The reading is 1800 rpm
